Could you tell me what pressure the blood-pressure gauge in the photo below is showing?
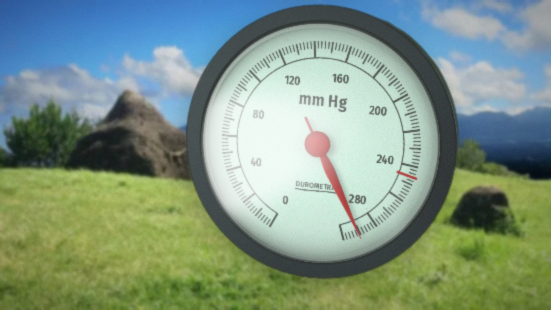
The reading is 290 mmHg
